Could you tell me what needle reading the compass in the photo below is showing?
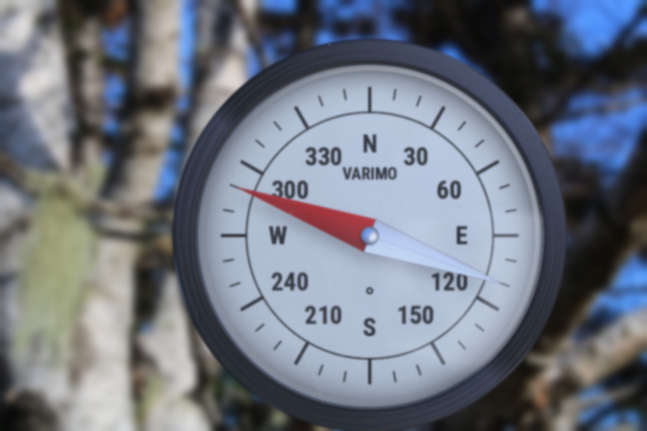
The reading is 290 °
